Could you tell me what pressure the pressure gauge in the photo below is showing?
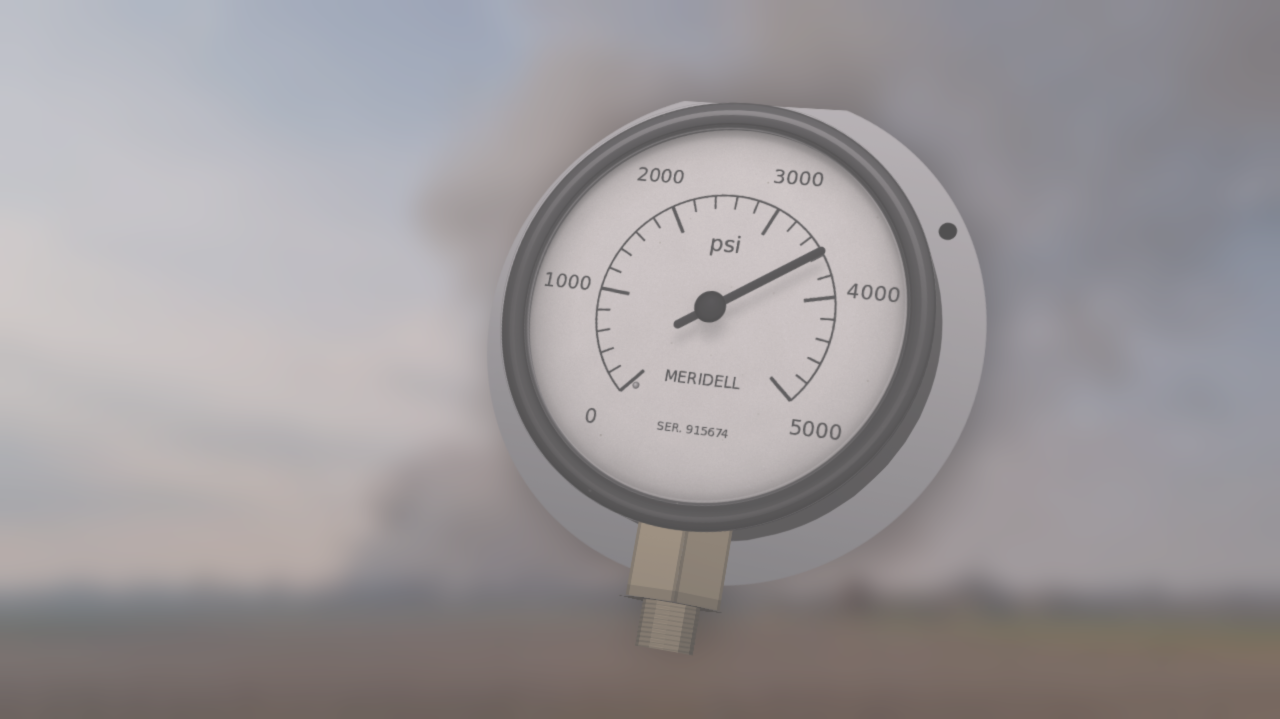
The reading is 3600 psi
